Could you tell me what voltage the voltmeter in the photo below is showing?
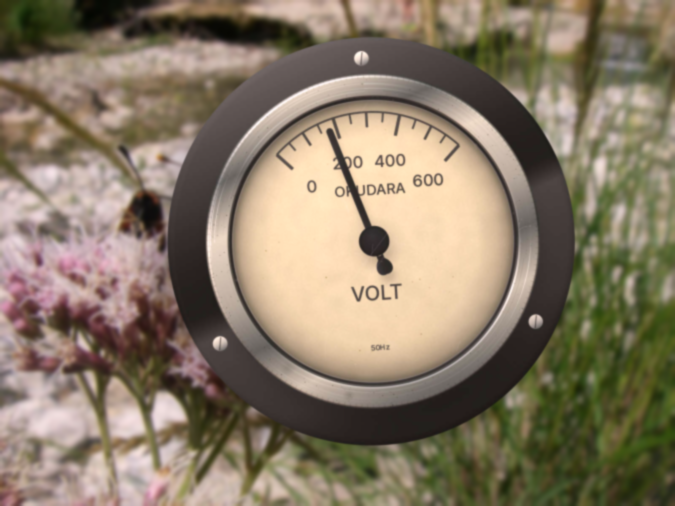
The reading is 175 V
